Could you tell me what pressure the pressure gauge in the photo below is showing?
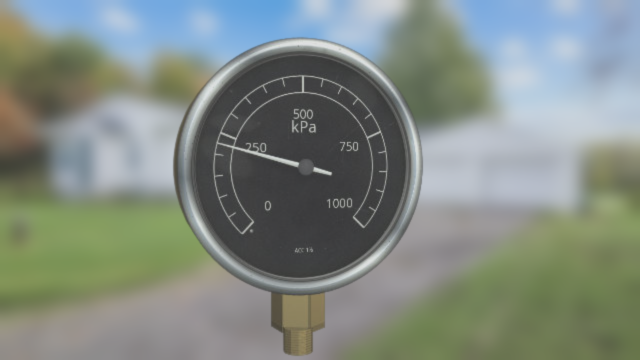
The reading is 225 kPa
